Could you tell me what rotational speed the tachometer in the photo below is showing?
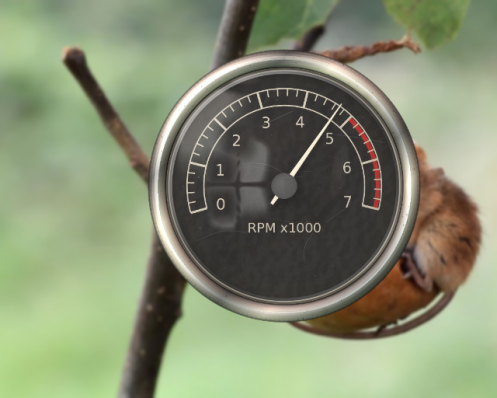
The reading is 4700 rpm
